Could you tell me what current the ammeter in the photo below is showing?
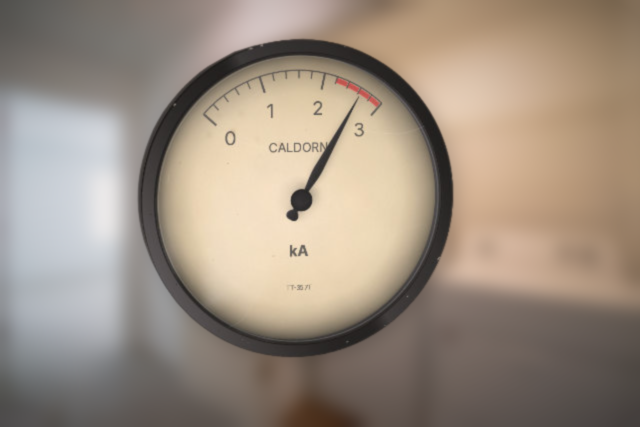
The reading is 2.6 kA
